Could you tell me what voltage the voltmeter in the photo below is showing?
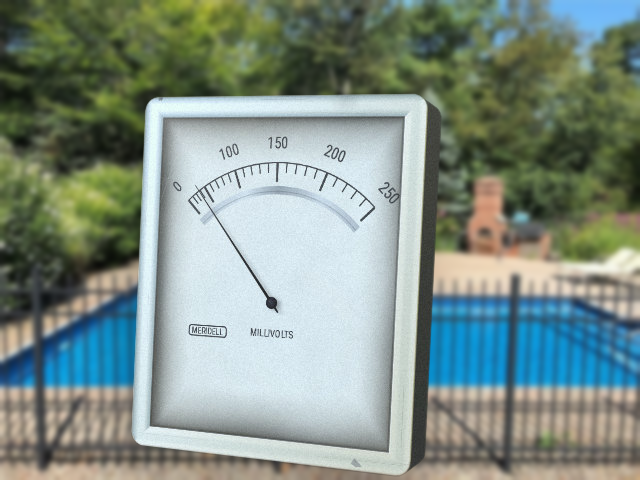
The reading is 40 mV
